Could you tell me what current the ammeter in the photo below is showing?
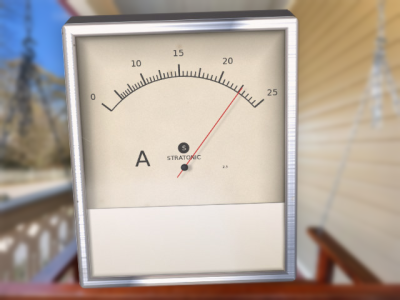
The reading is 22.5 A
